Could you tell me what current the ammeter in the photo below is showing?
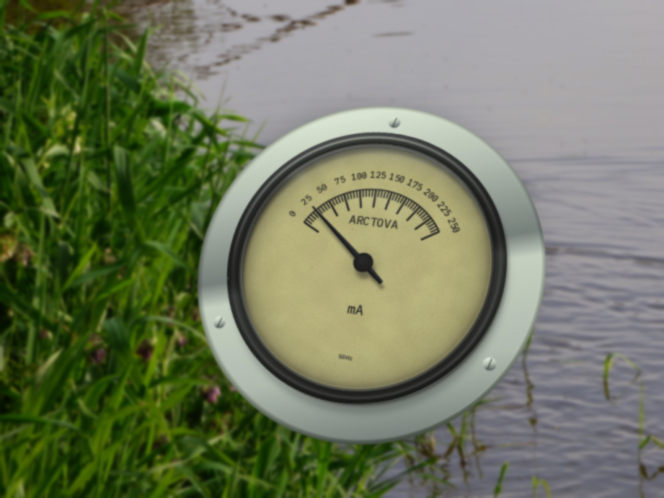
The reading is 25 mA
